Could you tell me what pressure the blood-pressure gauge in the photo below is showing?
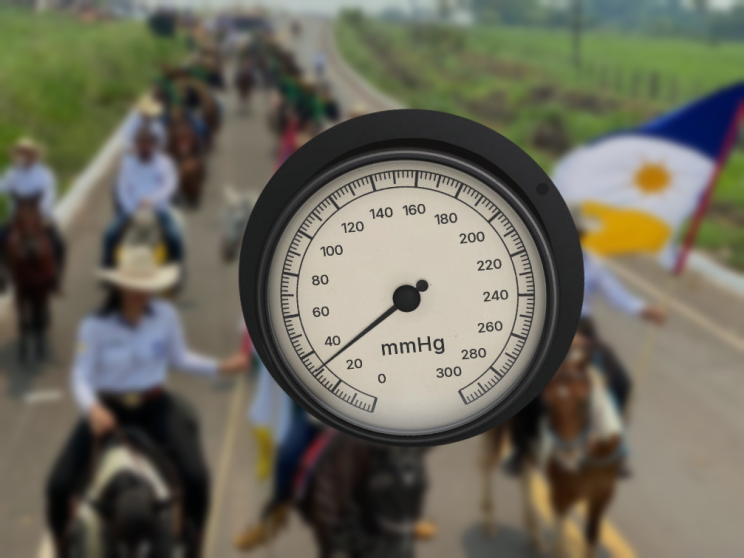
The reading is 32 mmHg
